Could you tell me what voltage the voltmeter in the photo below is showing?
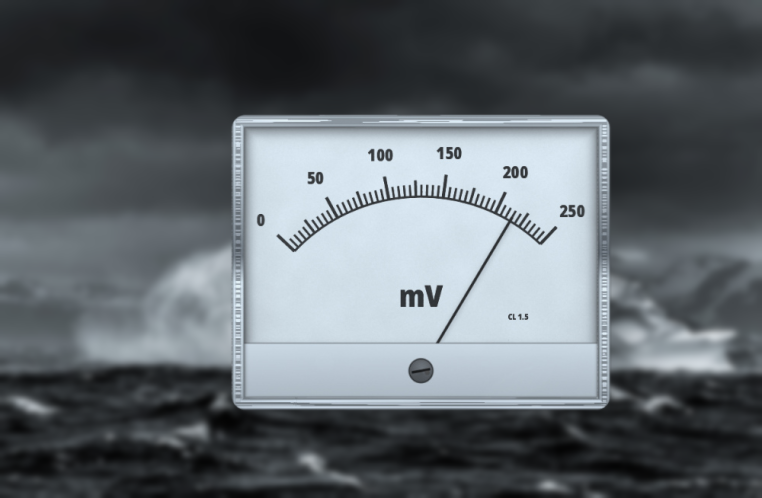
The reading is 215 mV
